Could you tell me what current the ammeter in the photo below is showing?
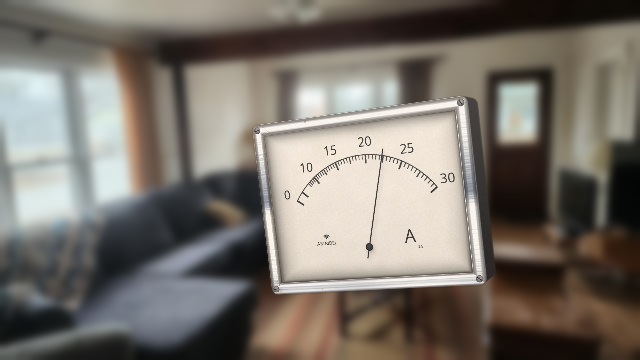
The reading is 22.5 A
